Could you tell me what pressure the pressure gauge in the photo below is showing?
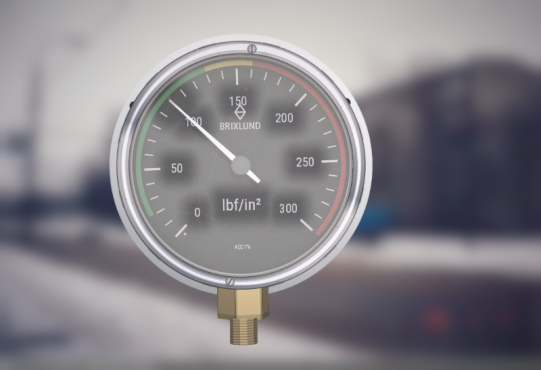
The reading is 100 psi
